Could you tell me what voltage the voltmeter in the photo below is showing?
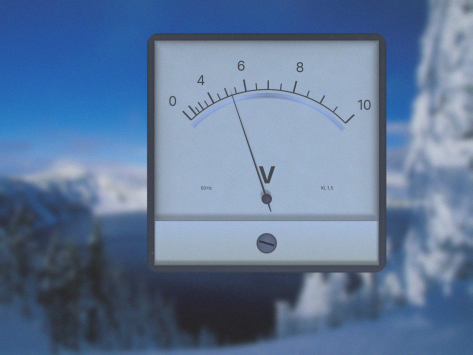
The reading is 5.25 V
